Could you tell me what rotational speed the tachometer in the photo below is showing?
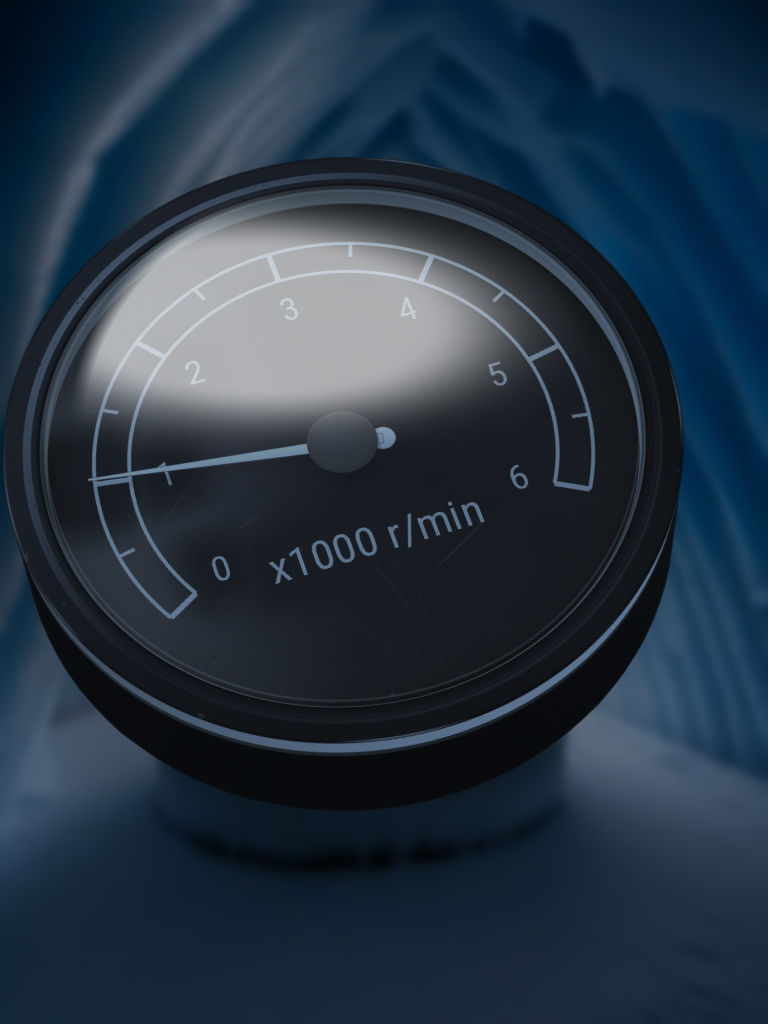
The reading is 1000 rpm
